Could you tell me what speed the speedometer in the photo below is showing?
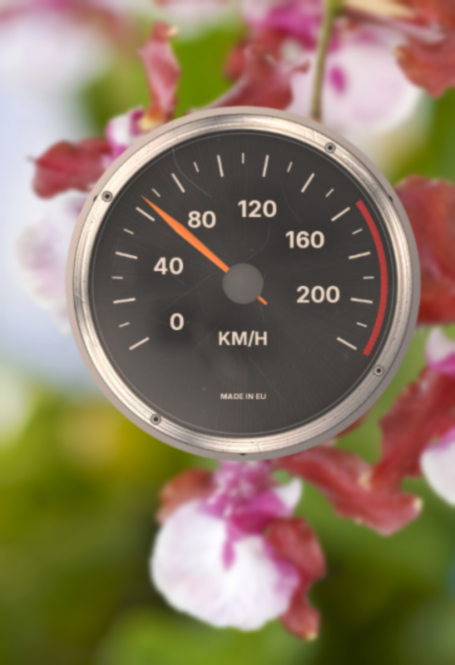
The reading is 65 km/h
